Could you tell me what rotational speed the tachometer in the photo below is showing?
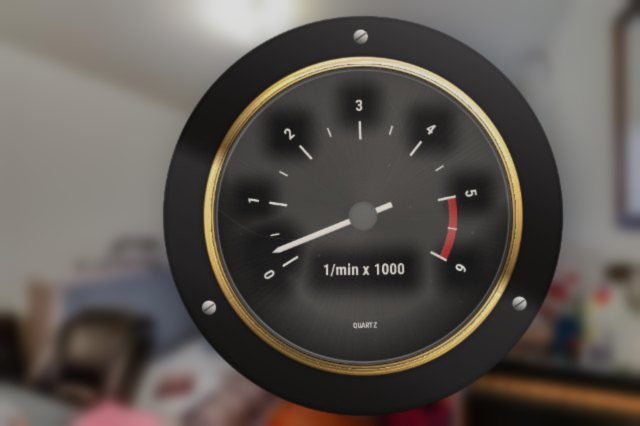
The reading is 250 rpm
